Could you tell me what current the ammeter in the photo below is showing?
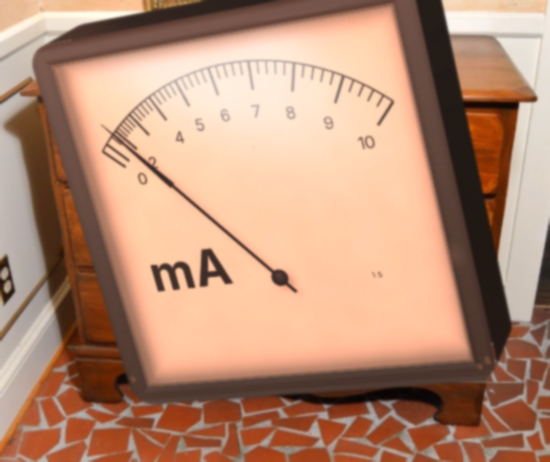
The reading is 2 mA
